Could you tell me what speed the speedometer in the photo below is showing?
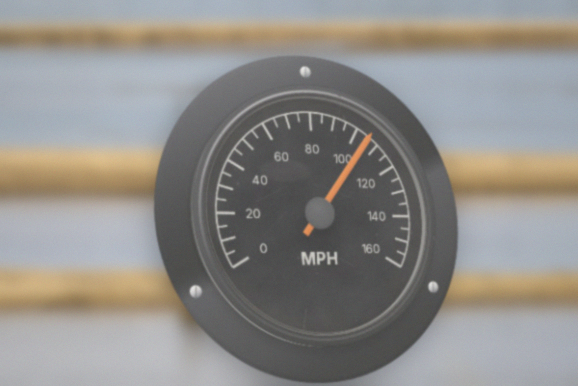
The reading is 105 mph
